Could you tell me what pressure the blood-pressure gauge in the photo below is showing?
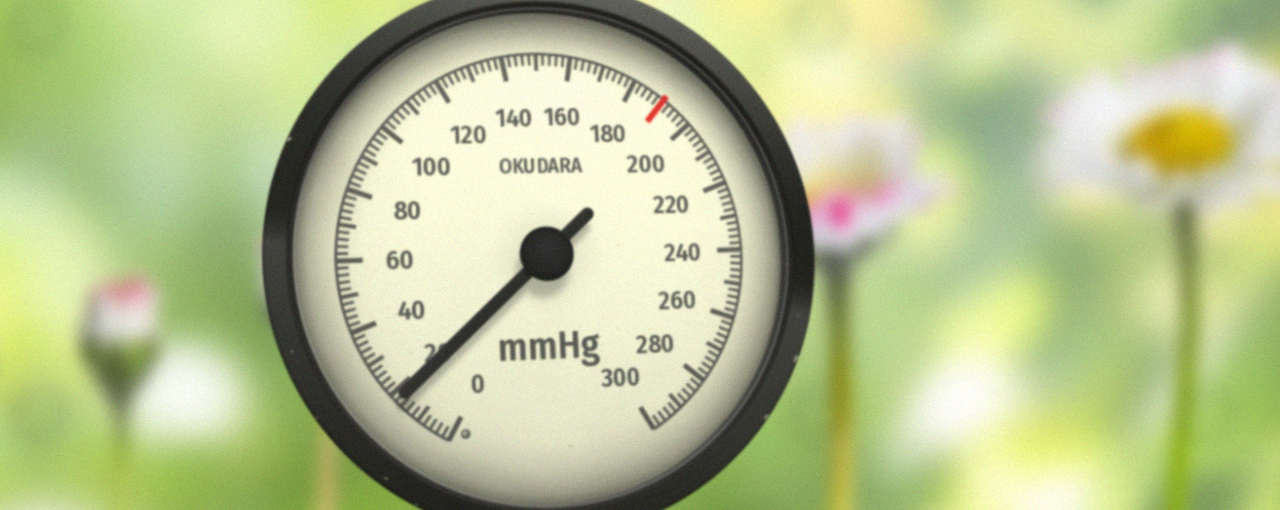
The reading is 18 mmHg
